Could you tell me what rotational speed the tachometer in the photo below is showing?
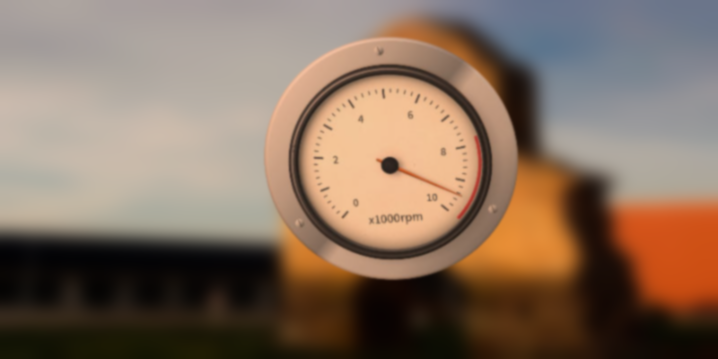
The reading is 9400 rpm
